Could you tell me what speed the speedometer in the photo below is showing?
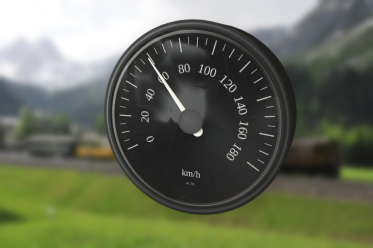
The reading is 60 km/h
